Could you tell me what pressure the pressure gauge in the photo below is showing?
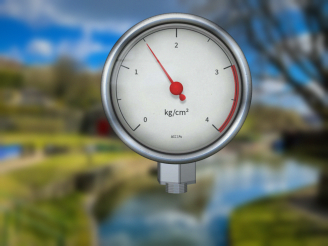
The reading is 1.5 kg/cm²
